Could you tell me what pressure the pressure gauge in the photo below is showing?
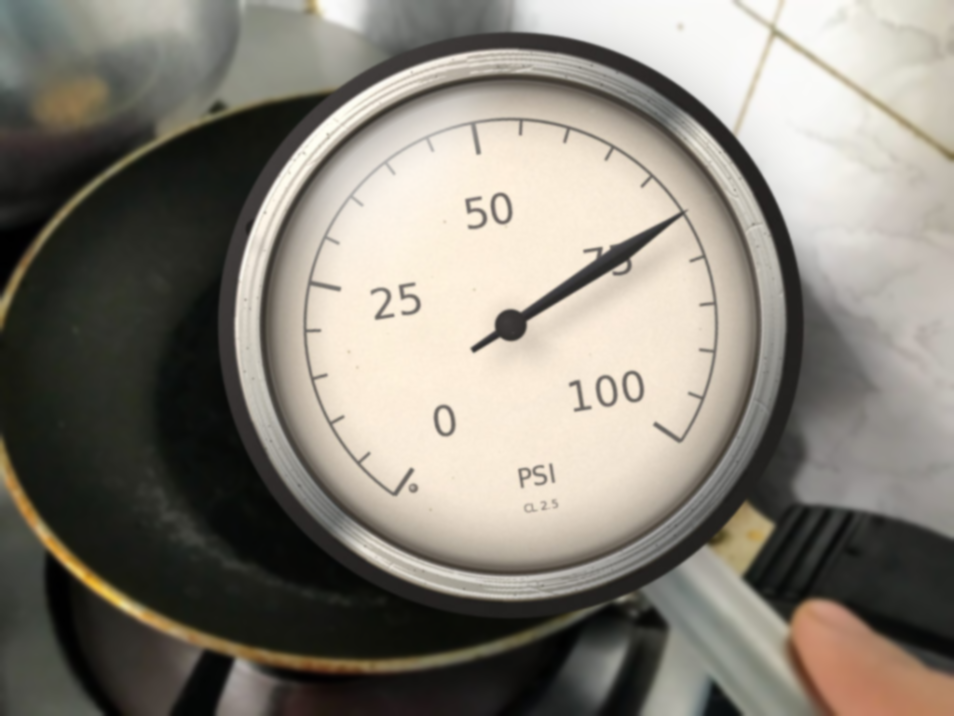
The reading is 75 psi
